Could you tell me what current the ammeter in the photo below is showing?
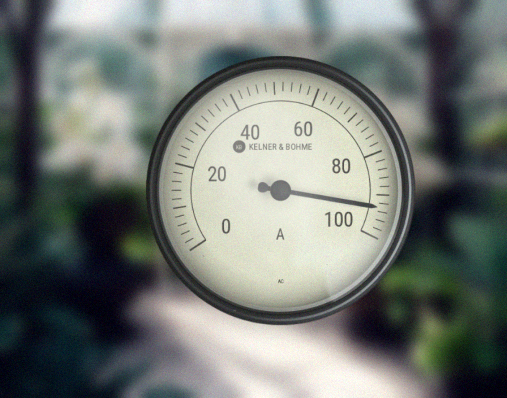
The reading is 93 A
